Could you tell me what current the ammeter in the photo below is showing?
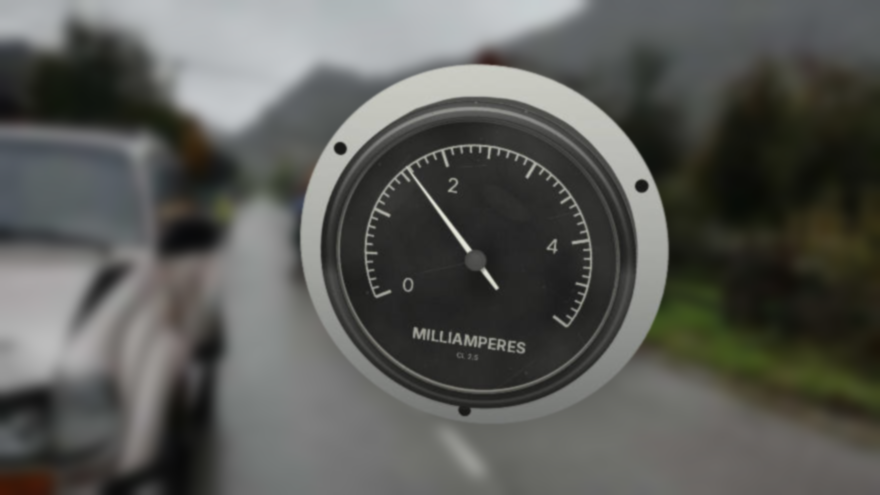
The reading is 1.6 mA
